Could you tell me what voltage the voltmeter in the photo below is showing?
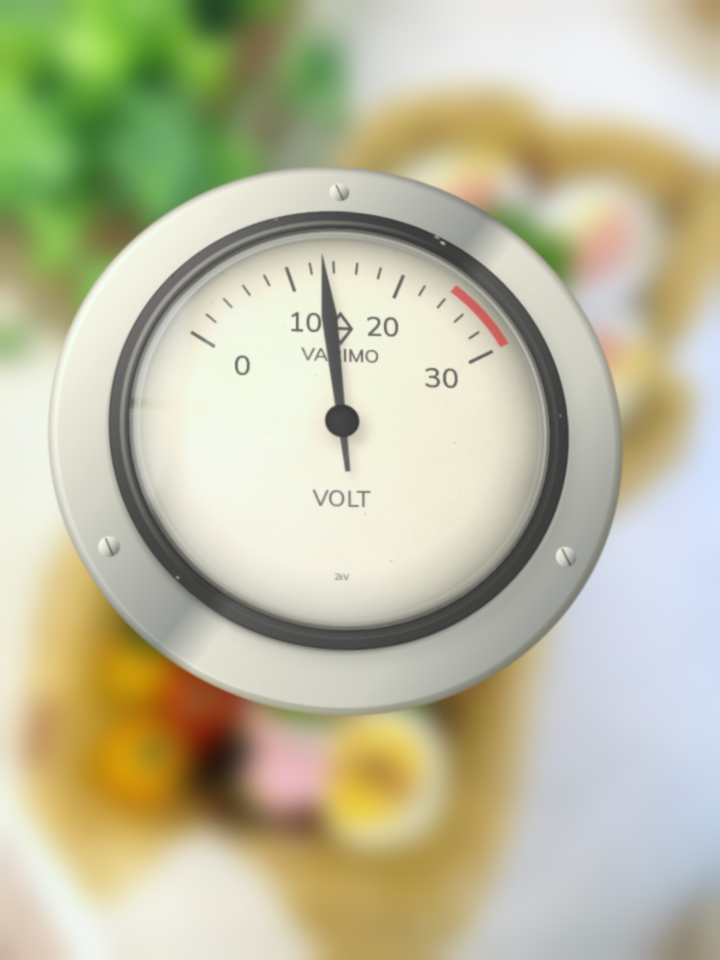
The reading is 13 V
